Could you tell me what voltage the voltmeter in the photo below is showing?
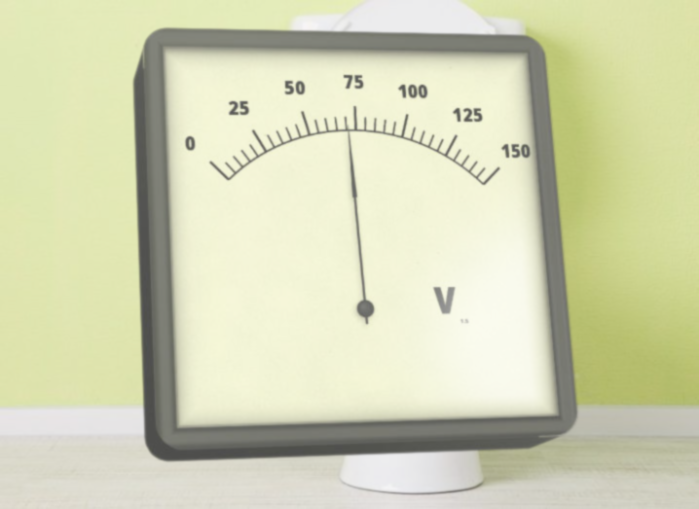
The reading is 70 V
